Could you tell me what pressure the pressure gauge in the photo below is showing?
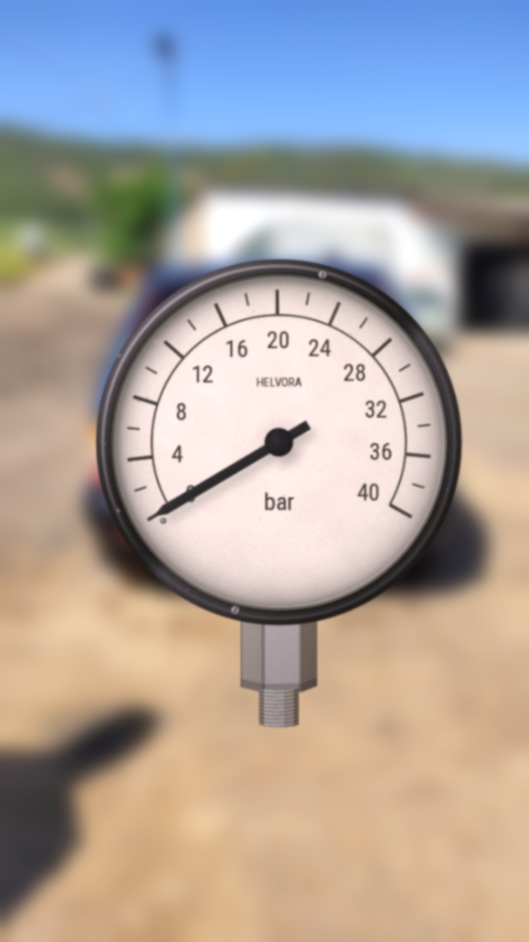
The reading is 0 bar
